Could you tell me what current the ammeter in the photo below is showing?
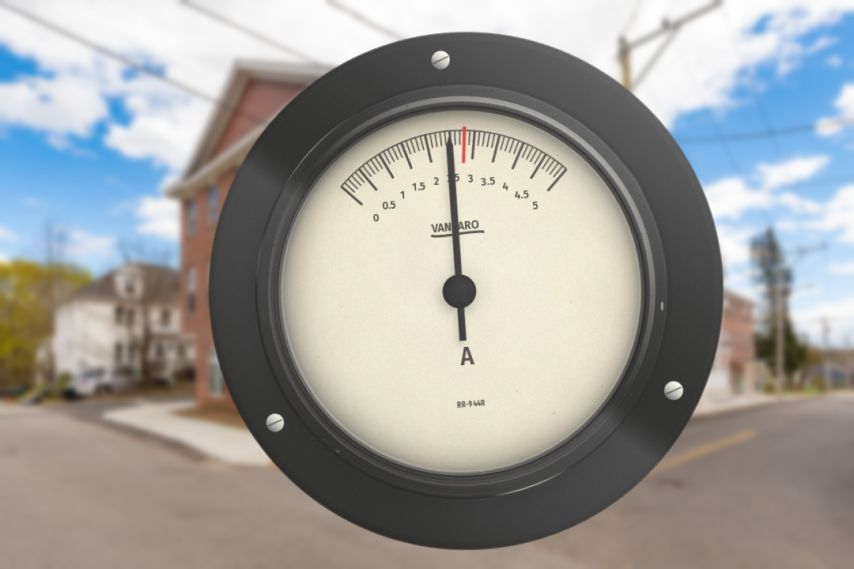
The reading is 2.5 A
